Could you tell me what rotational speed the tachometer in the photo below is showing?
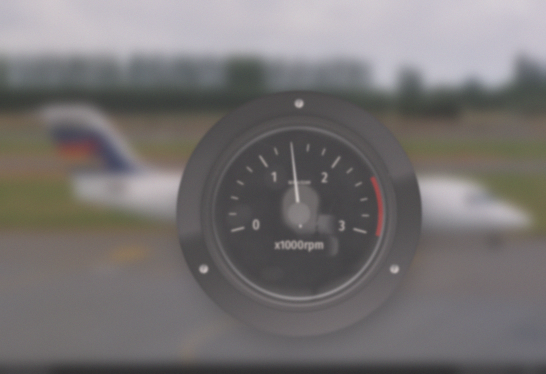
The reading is 1400 rpm
